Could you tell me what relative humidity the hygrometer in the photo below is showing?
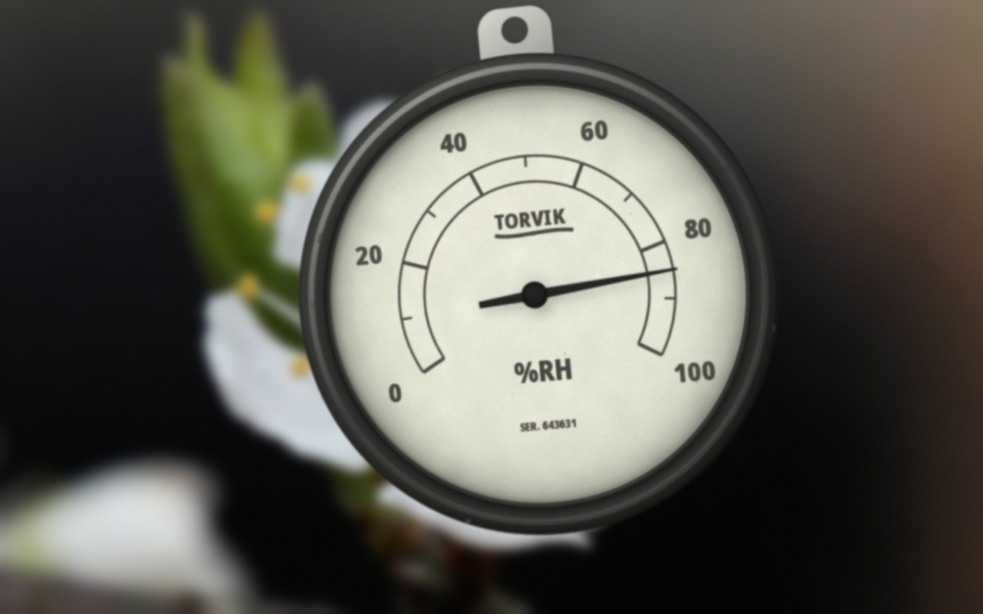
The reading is 85 %
